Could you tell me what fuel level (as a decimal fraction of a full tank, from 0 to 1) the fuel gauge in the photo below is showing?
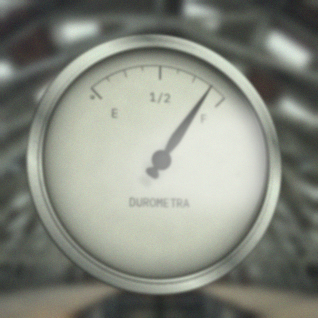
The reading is 0.875
